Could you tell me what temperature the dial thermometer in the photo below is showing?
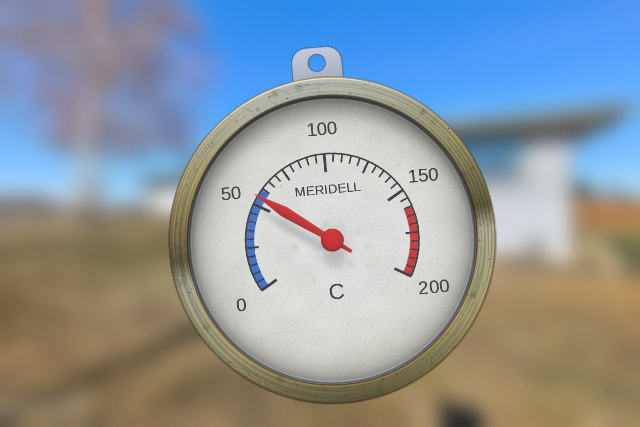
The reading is 55 °C
